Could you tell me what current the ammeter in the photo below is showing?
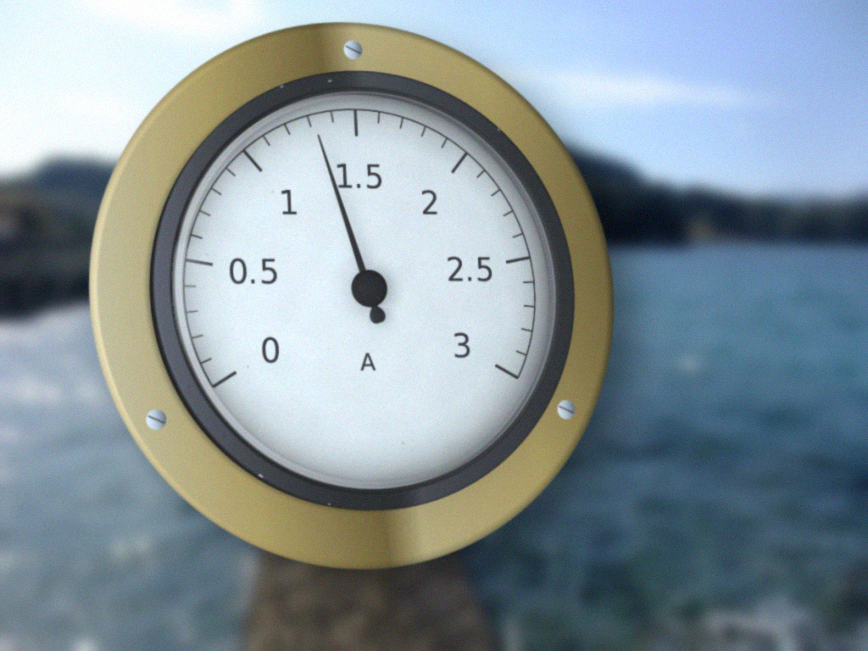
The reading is 1.3 A
